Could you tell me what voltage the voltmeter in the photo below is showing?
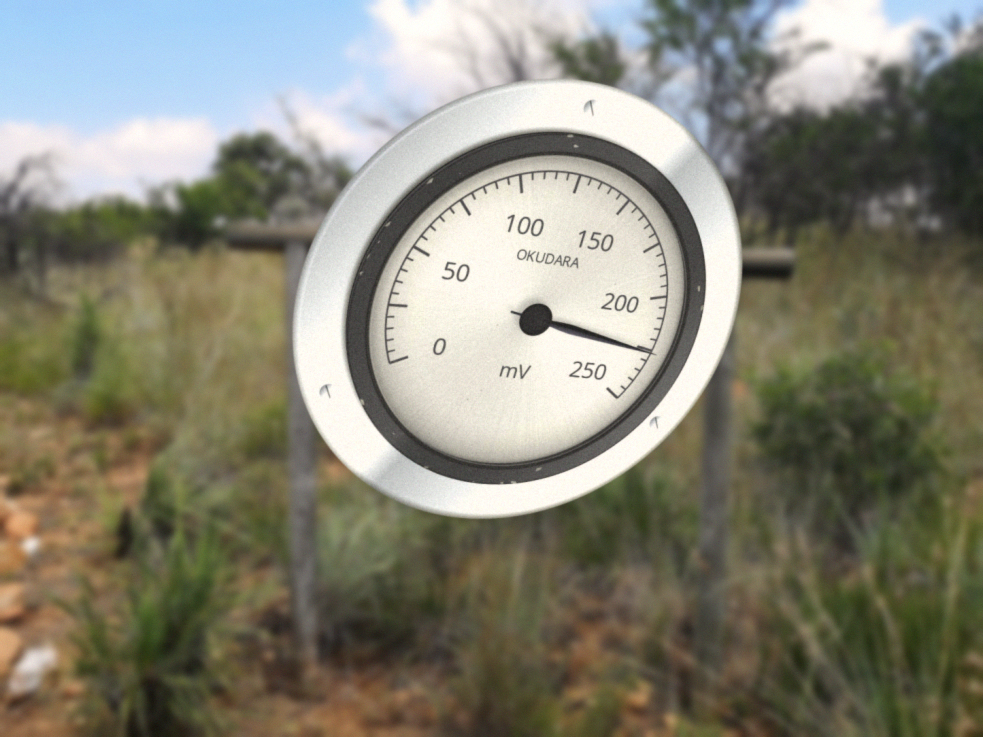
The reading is 225 mV
